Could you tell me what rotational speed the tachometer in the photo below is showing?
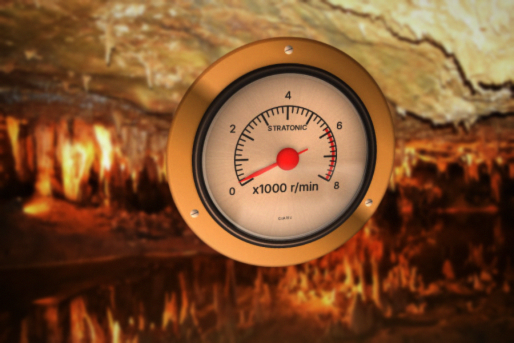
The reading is 200 rpm
